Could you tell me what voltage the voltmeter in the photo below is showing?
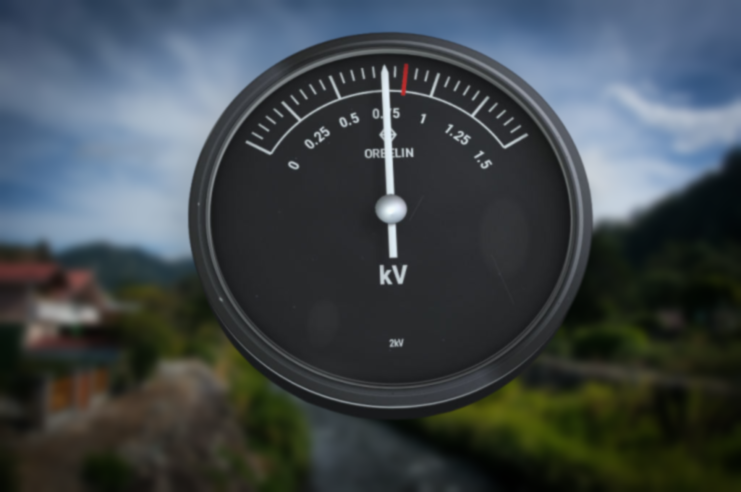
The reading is 0.75 kV
